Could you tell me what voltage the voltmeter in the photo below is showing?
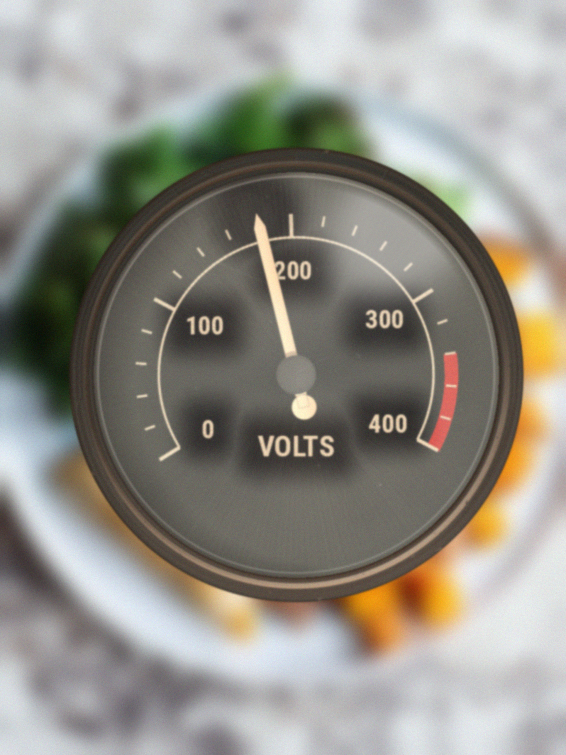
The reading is 180 V
